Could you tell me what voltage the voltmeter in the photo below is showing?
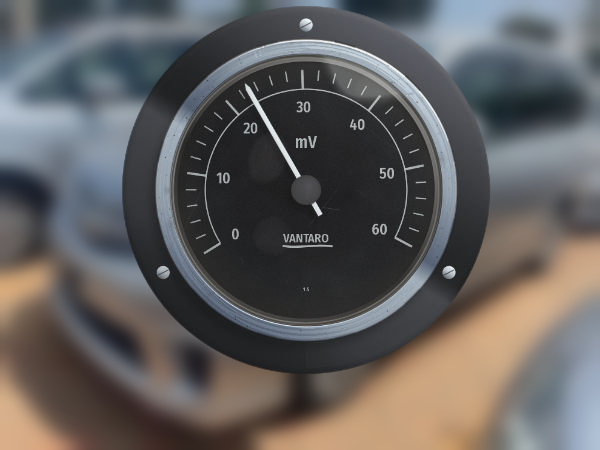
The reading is 23 mV
